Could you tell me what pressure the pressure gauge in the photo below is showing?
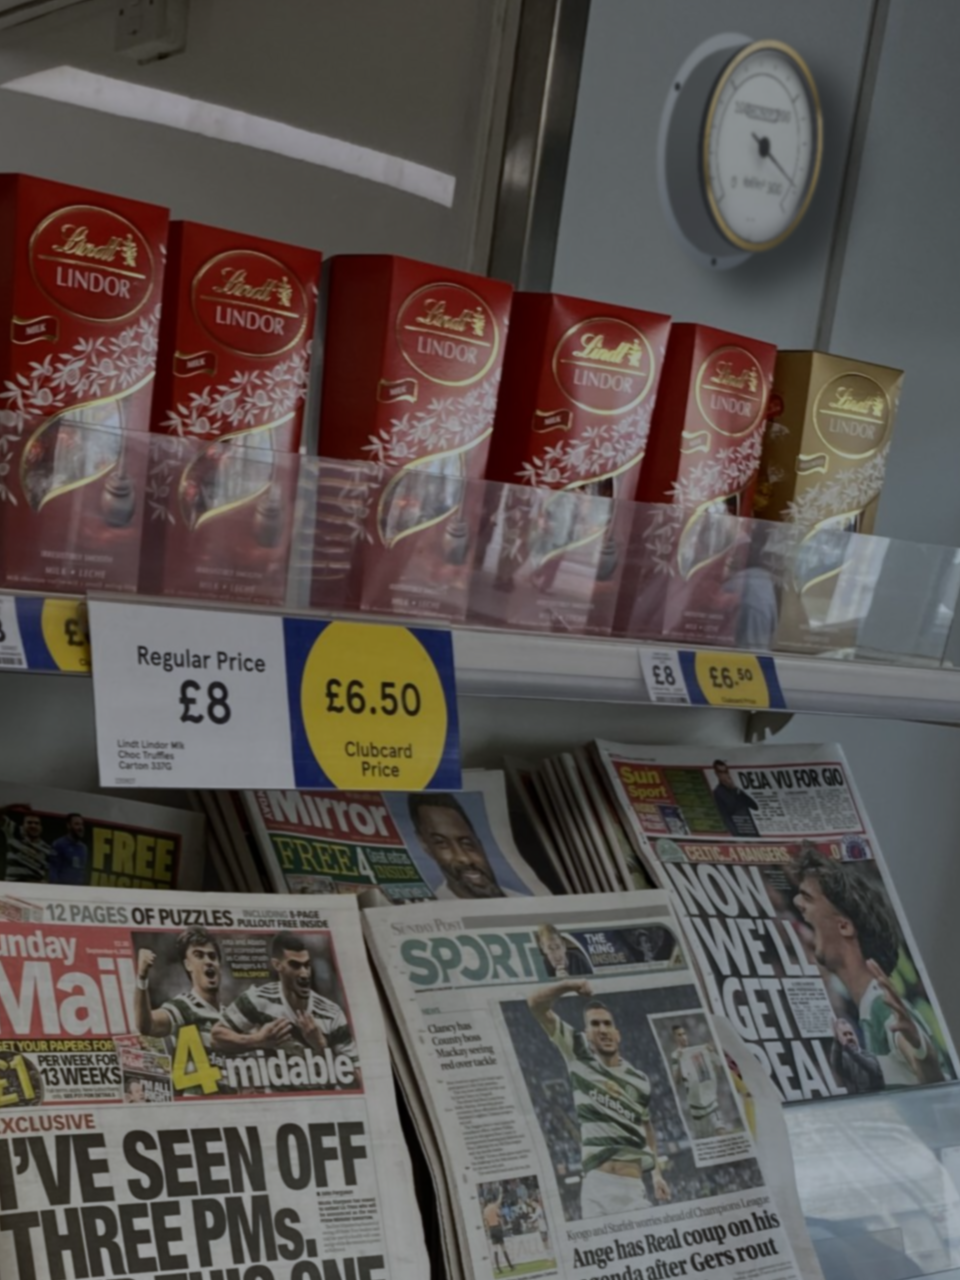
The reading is 280 psi
